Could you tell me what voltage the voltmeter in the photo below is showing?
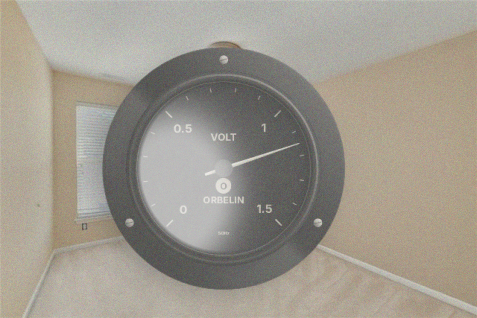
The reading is 1.15 V
